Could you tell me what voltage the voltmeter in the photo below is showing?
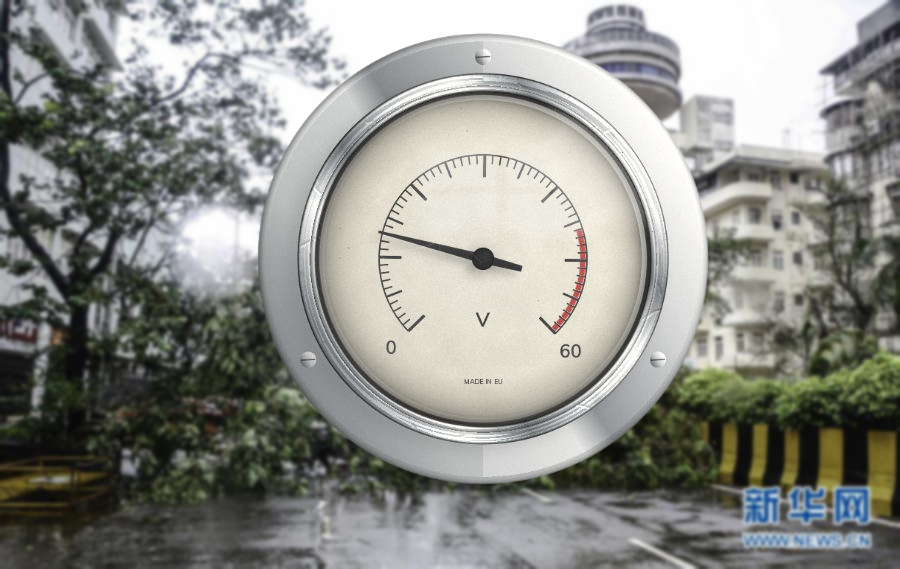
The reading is 13 V
